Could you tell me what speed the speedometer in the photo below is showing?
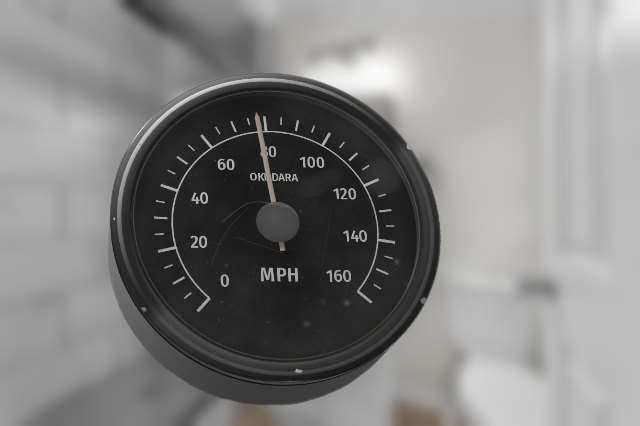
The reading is 77.5 mph
